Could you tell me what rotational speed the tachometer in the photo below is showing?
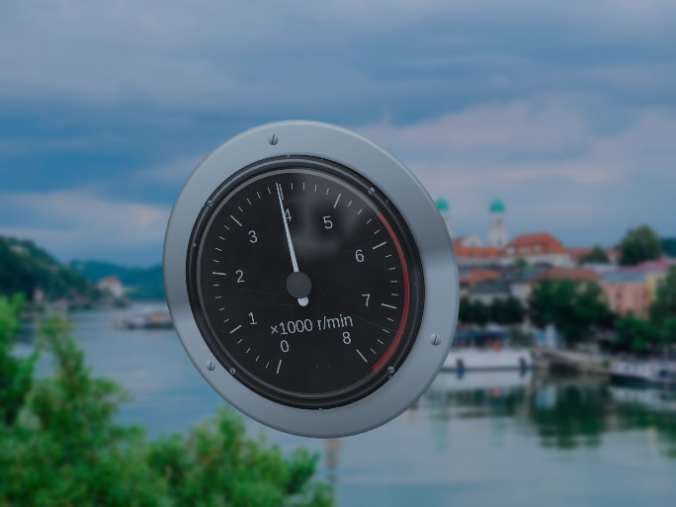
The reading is 4000 rpm
